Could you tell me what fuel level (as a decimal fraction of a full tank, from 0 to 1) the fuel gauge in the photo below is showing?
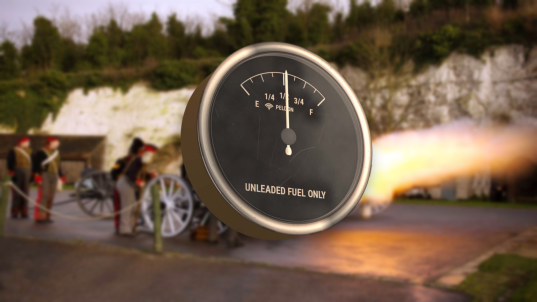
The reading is 0.5
